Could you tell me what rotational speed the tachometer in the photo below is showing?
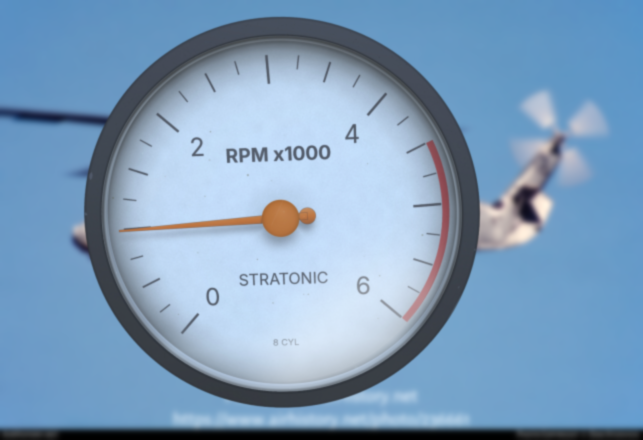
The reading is 1000 rpm
